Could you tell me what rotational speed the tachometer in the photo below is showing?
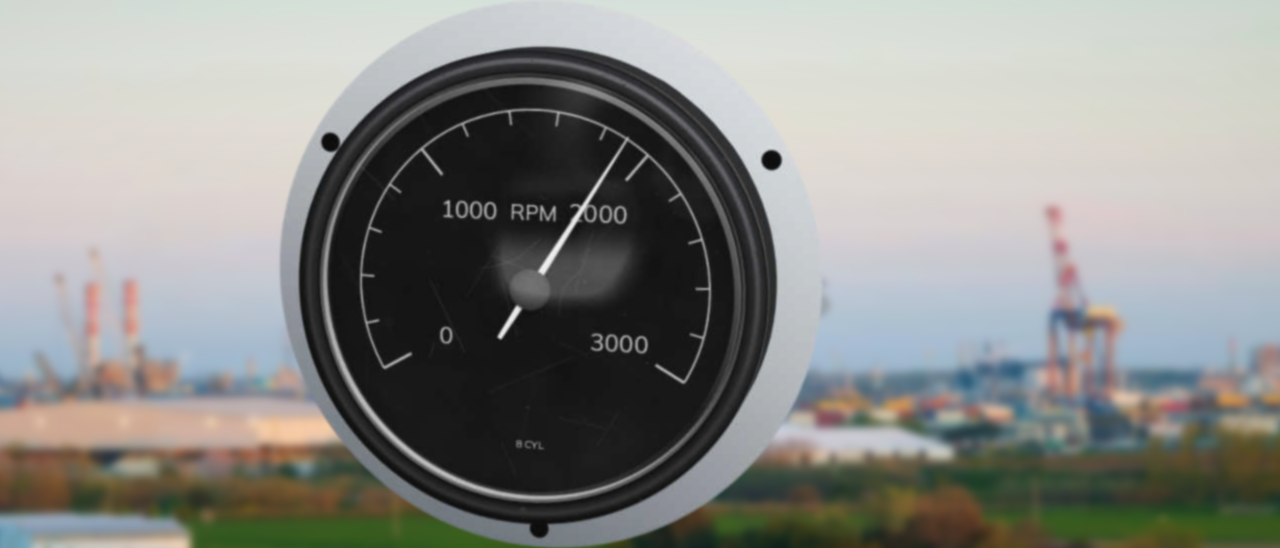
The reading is 1900 rpm
